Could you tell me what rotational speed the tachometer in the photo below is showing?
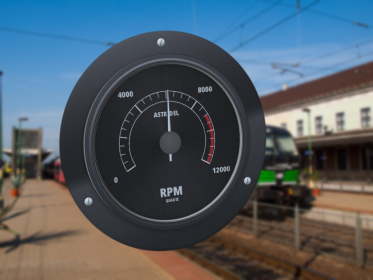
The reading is 6000 rpm
